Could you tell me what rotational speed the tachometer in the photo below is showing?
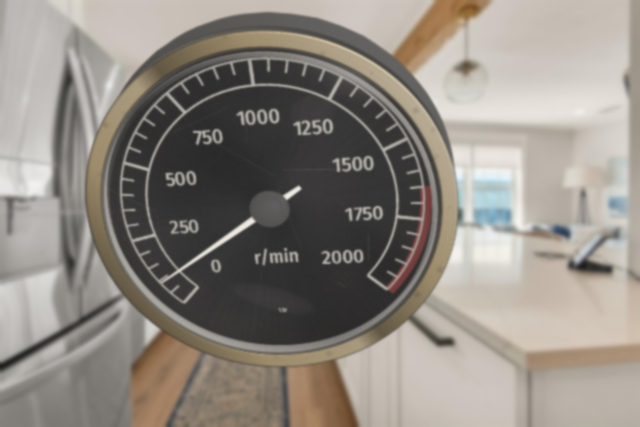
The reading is 100 rpm
